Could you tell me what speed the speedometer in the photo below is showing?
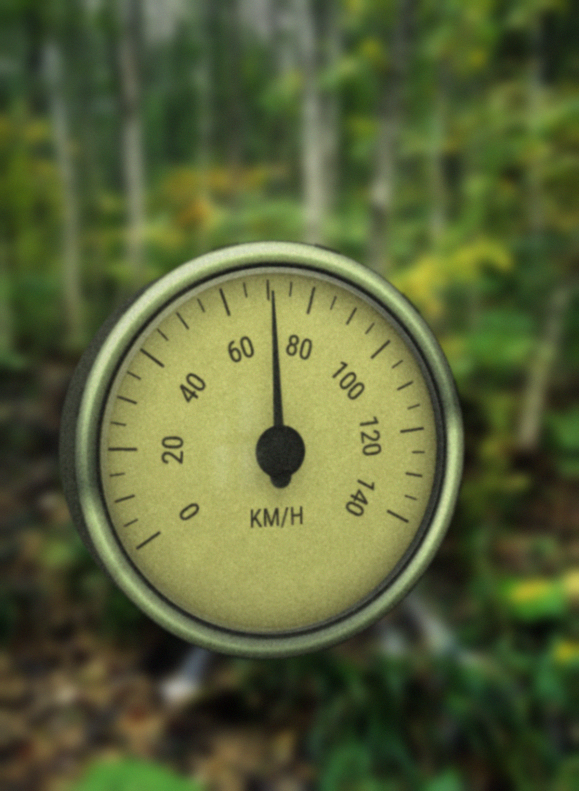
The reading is 70 km/h
